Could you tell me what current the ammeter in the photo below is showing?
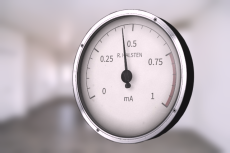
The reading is 0.45 mA
